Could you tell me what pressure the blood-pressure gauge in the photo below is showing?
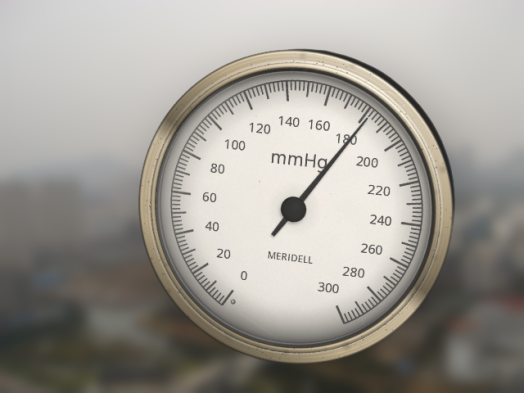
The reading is 182 mmHg
